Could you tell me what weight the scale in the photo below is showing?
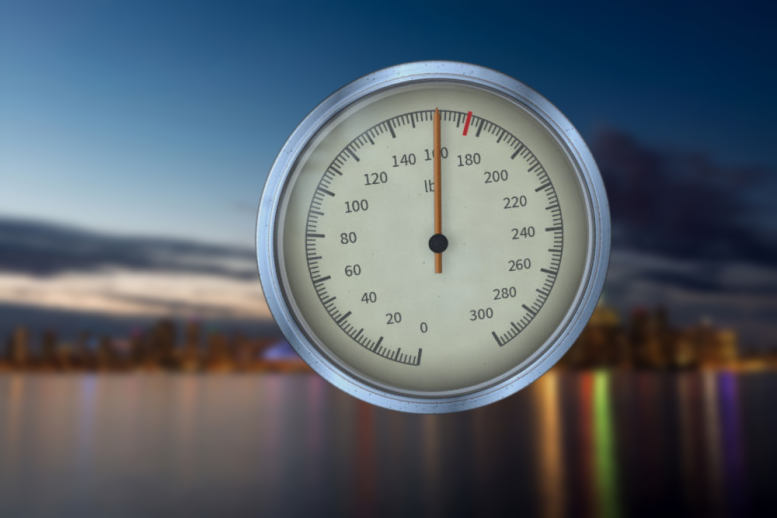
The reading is 160 lb
